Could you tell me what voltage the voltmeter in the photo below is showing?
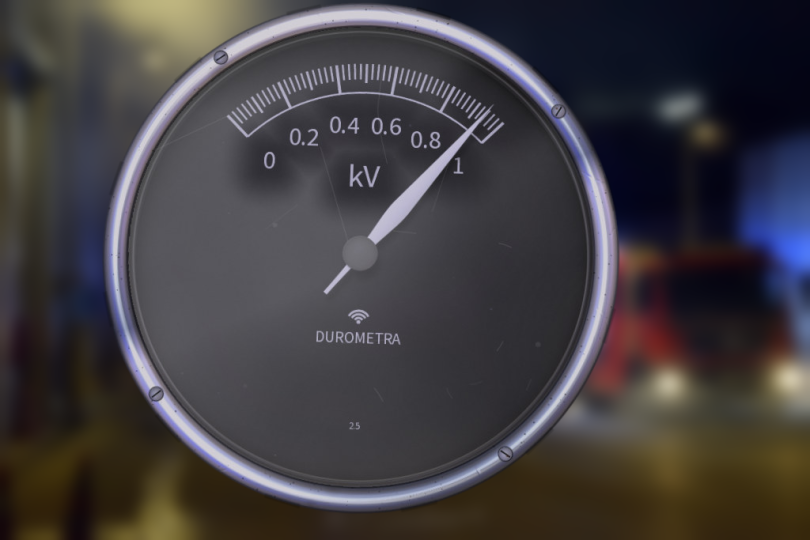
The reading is 0.94 kV
